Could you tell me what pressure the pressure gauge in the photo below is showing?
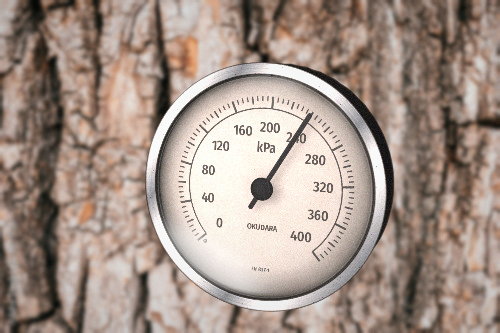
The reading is 240 kPa
